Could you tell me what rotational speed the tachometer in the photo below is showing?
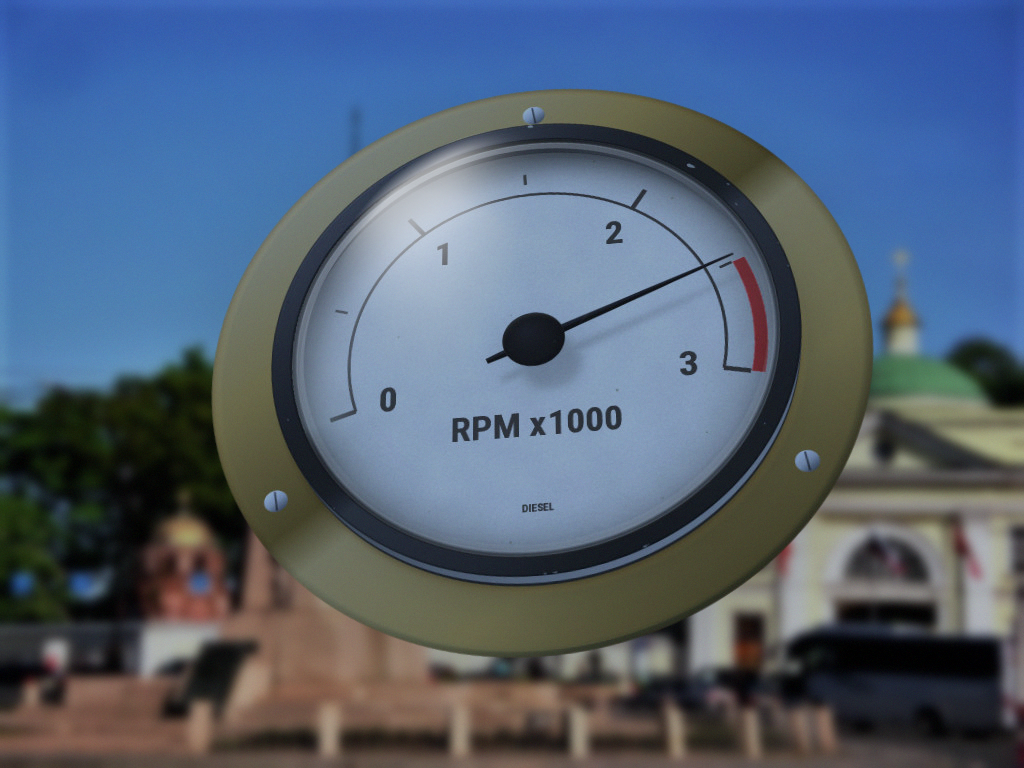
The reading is 2500 rpm
